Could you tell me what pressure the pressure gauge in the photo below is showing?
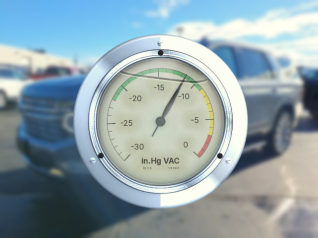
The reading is -11.5 inHg
